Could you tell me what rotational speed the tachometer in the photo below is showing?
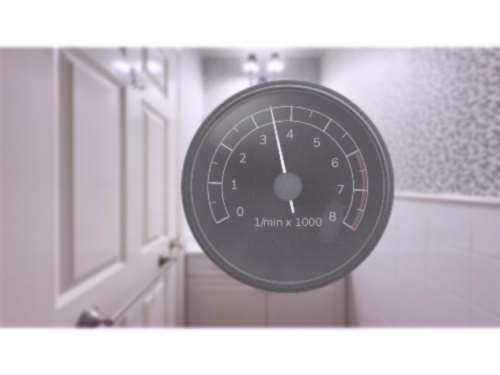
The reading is 3500 rpm
